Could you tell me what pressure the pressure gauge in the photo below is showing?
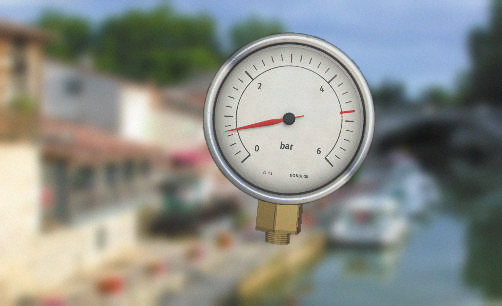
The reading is 0.7 bar
